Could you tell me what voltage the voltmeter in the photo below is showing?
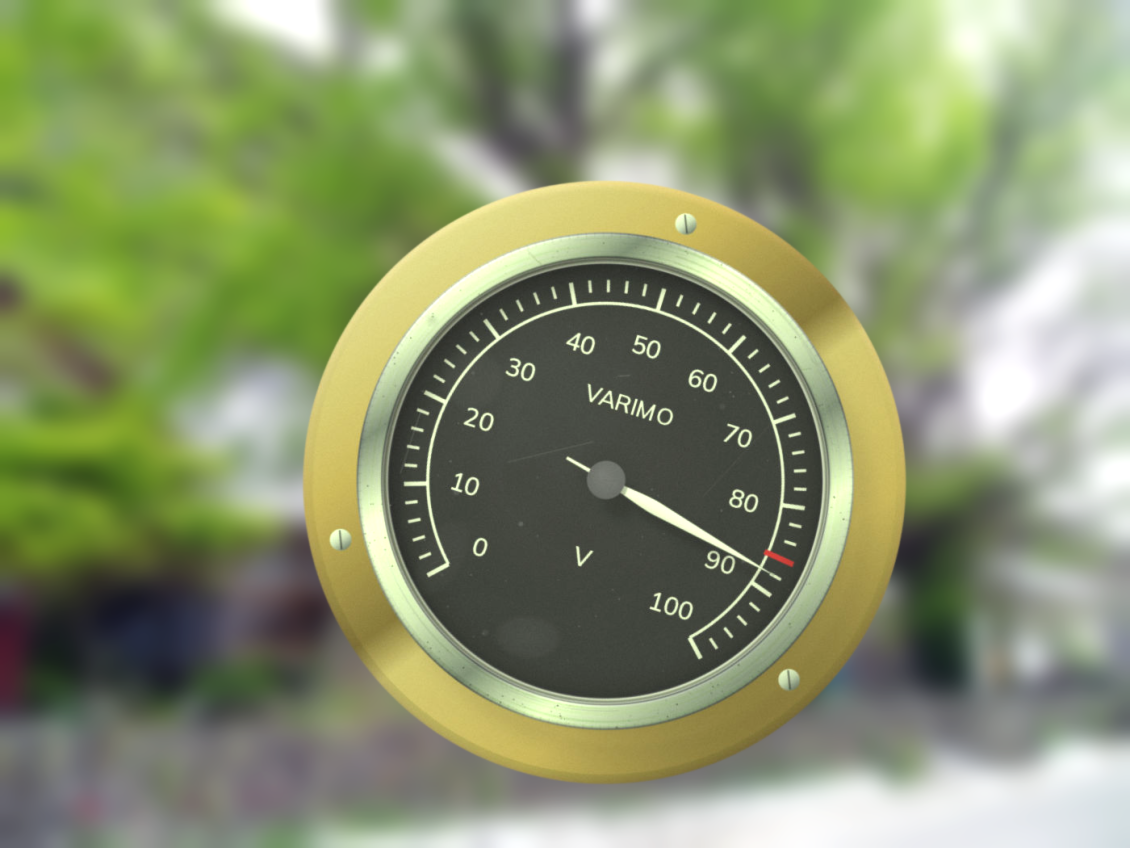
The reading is 88 V
